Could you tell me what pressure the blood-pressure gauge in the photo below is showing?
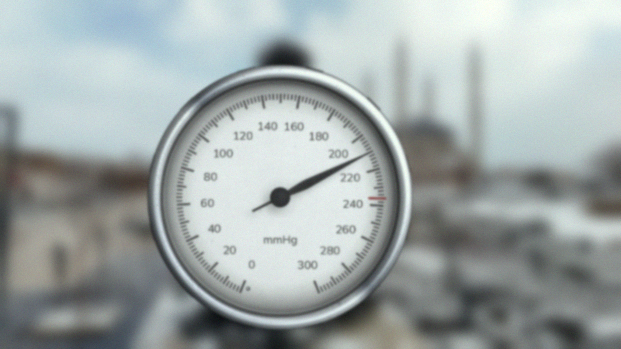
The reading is 210 mmHg
